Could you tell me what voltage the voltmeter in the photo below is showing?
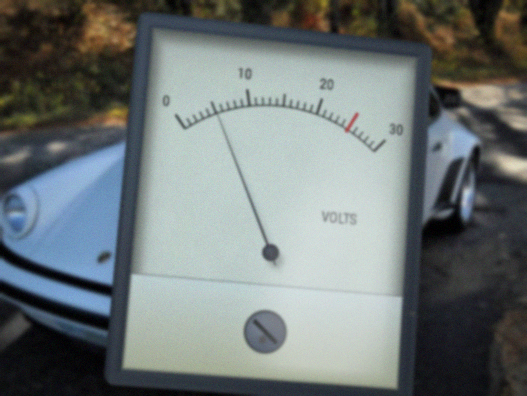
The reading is 5 V
